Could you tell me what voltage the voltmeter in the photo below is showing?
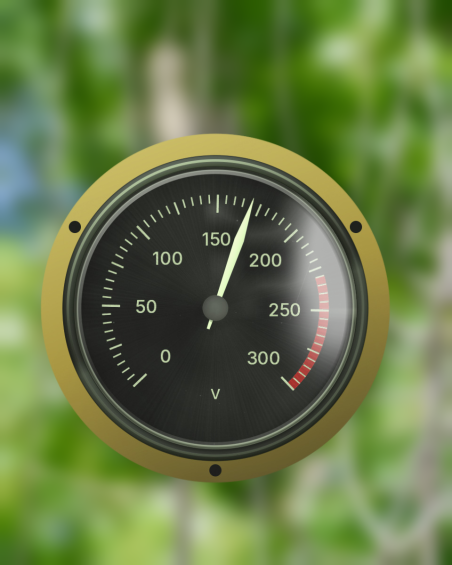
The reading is 170 V
